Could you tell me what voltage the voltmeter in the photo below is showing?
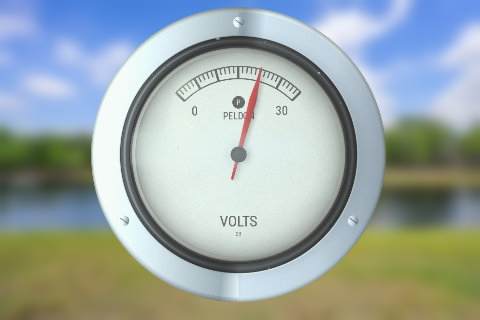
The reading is 20 V
